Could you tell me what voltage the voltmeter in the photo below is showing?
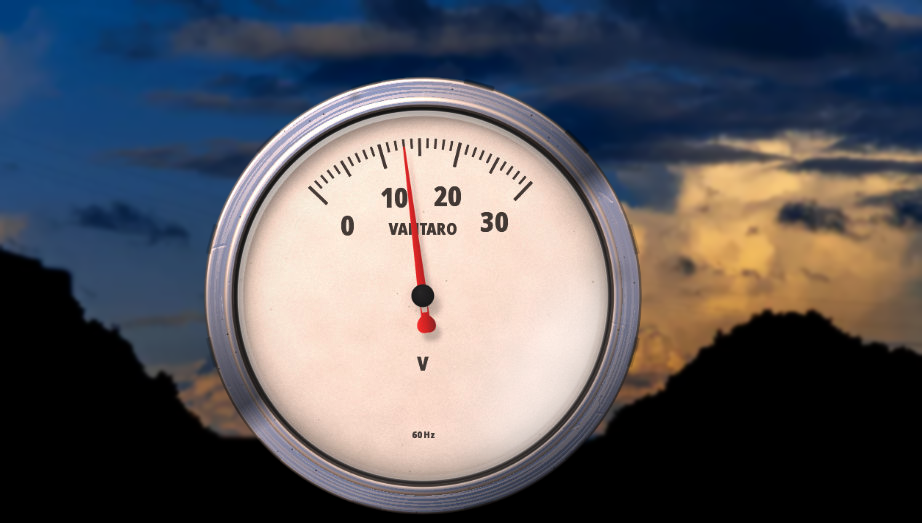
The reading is 13 V
